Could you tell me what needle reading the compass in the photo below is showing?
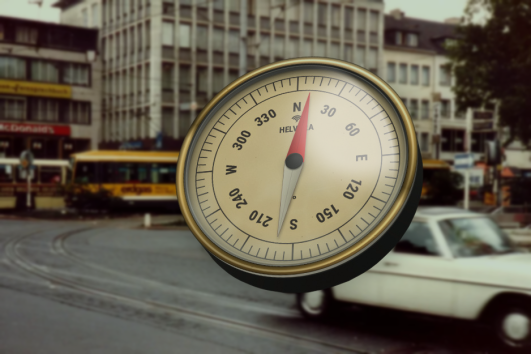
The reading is 10 °
